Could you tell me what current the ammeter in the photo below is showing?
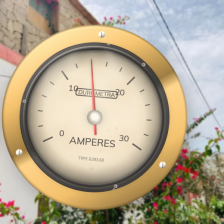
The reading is 14 A
